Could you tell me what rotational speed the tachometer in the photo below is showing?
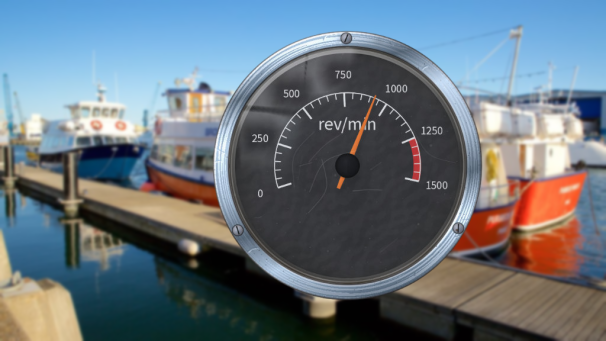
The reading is 925 rpm
